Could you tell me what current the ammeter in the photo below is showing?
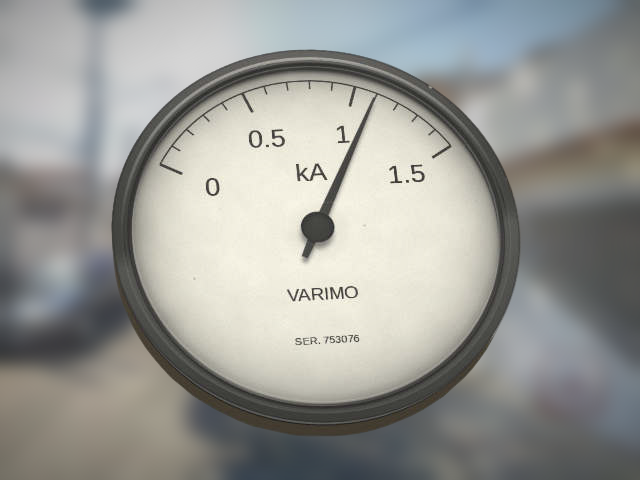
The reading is 1.1 kA
